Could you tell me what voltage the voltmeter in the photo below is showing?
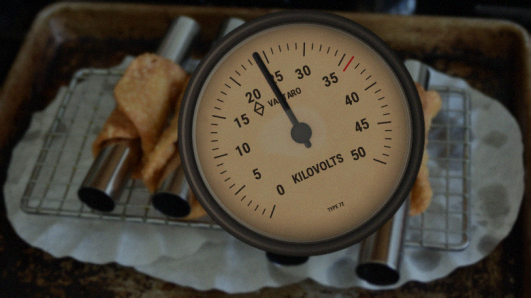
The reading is 24 kV
